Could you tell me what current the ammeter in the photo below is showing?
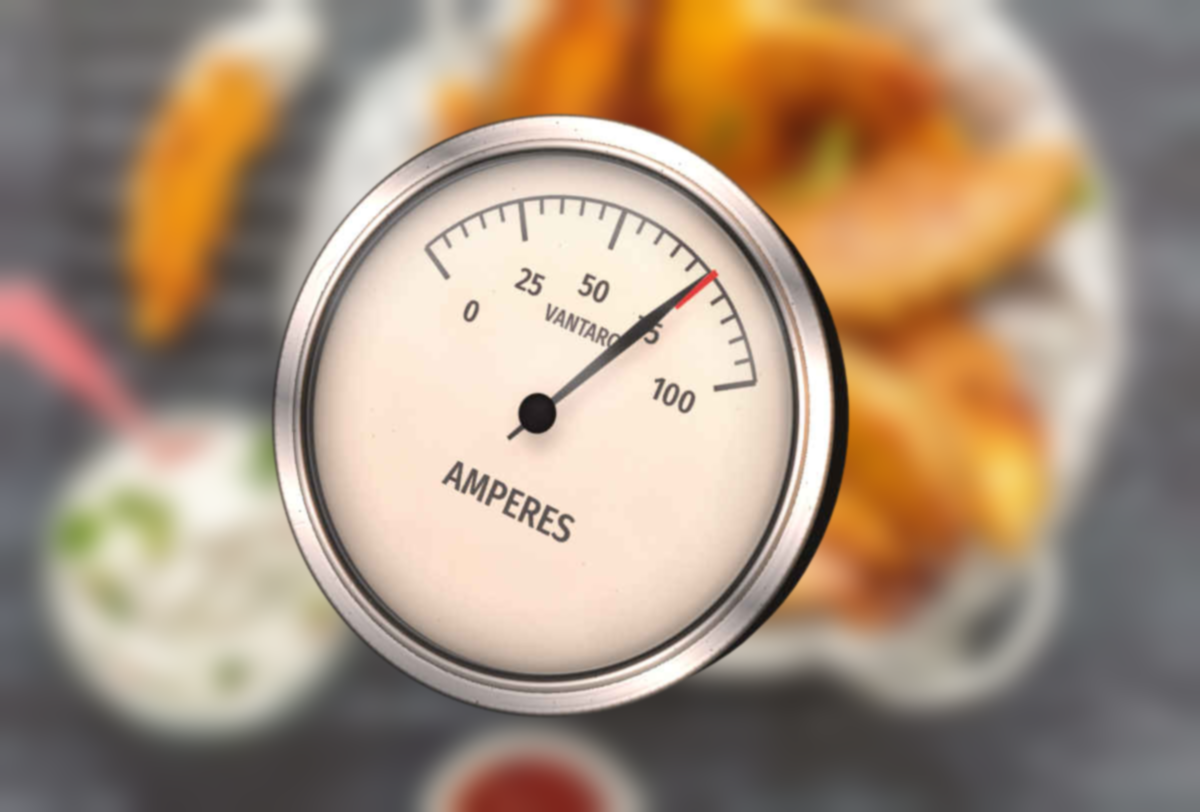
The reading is 75 A
